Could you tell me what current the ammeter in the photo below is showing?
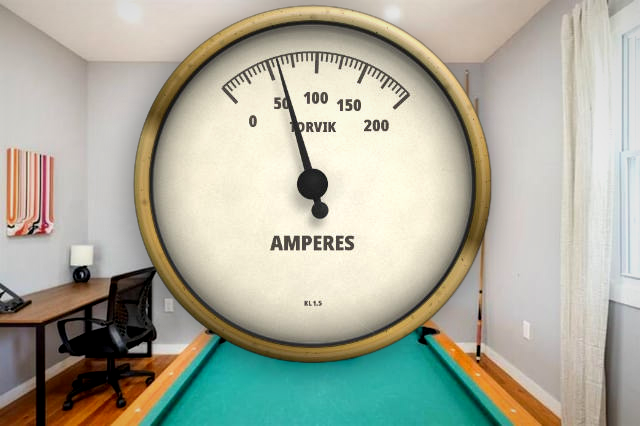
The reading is 60 A
